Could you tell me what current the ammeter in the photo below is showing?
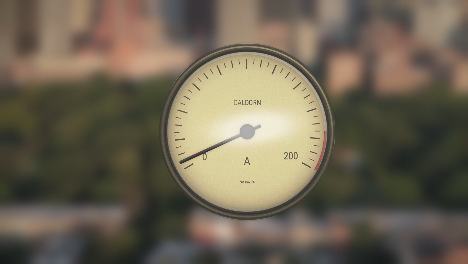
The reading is 5 A
